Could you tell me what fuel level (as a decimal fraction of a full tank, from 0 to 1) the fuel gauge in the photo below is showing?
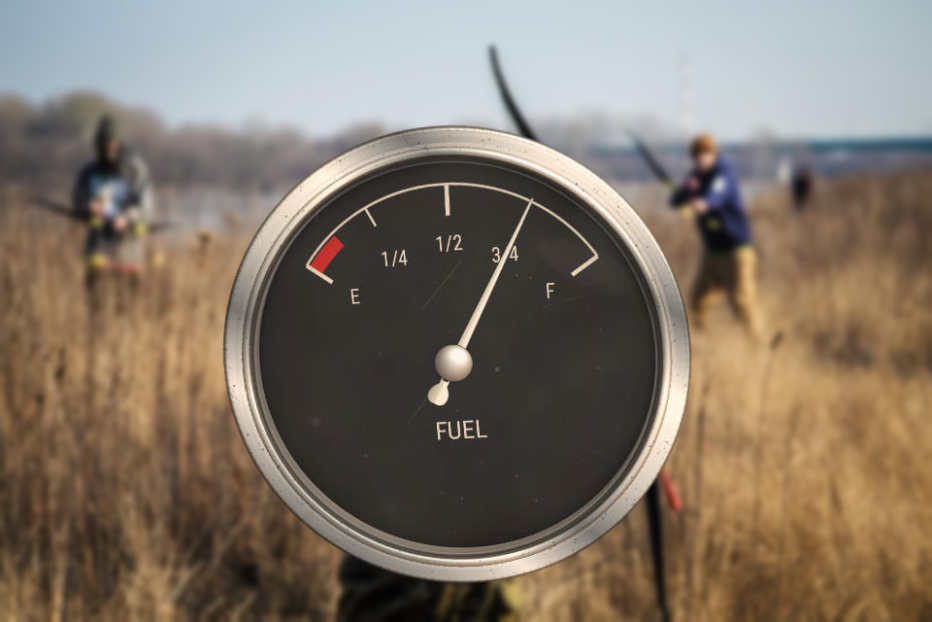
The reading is 0.75
